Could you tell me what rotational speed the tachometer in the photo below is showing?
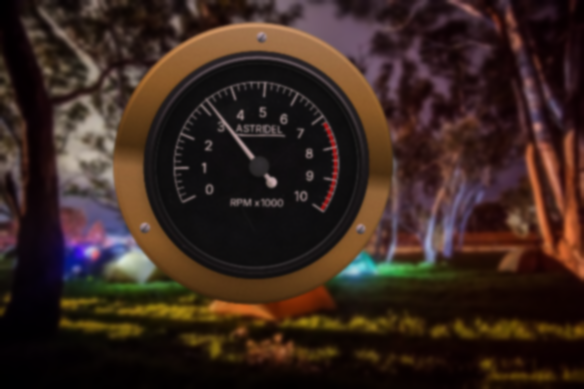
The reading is 3200 rpm
